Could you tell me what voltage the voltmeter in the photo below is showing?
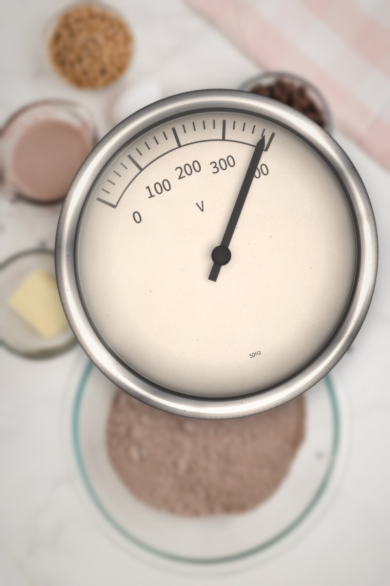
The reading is 380 V
